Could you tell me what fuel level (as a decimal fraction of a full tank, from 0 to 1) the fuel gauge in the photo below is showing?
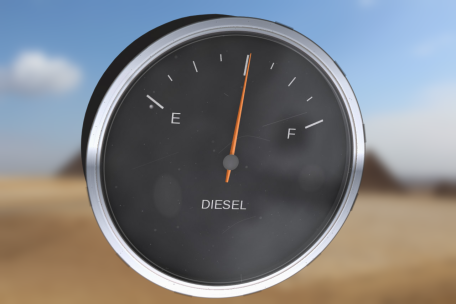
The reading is 0.5
